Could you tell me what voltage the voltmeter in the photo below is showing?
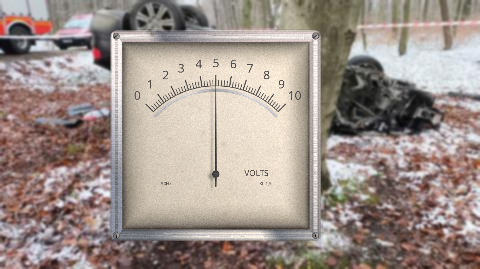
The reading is 5 V
